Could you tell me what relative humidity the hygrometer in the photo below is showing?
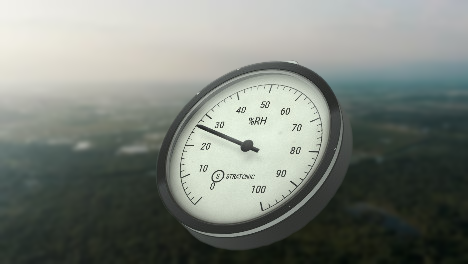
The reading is 26 %
